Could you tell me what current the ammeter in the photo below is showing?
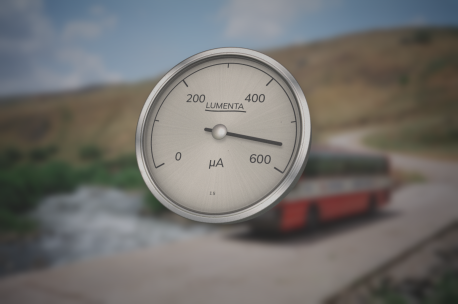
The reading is 550 µA
